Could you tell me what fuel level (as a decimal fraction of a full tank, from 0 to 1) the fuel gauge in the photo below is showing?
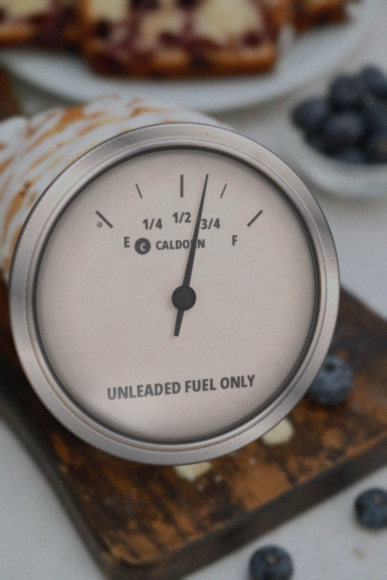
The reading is 0.625
